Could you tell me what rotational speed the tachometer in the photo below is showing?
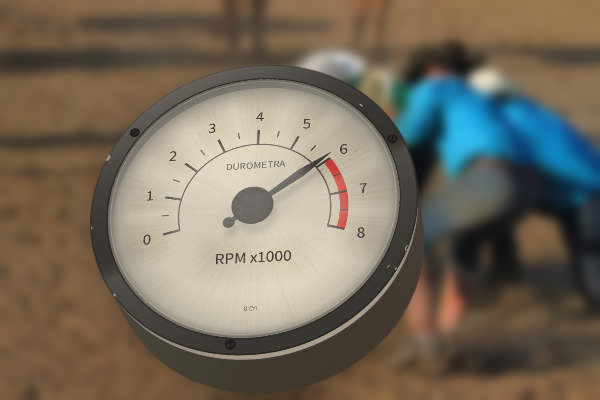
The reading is 6000 rpm
